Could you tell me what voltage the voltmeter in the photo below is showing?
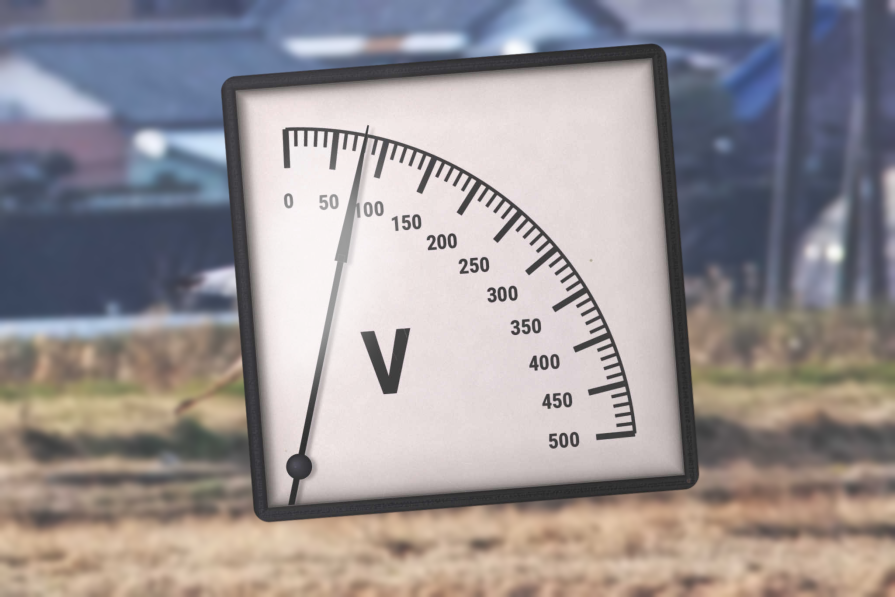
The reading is 80 V
